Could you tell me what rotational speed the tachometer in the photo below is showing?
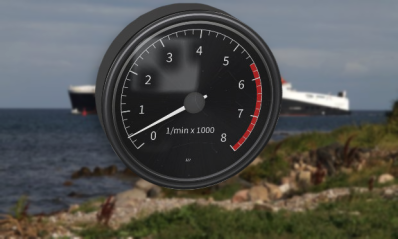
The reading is 400 rpm
